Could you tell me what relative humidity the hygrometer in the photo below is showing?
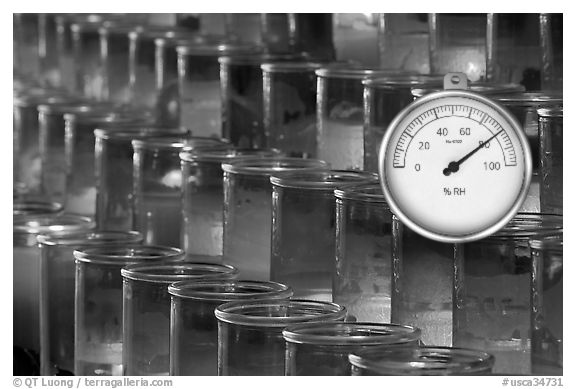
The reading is 80 %
